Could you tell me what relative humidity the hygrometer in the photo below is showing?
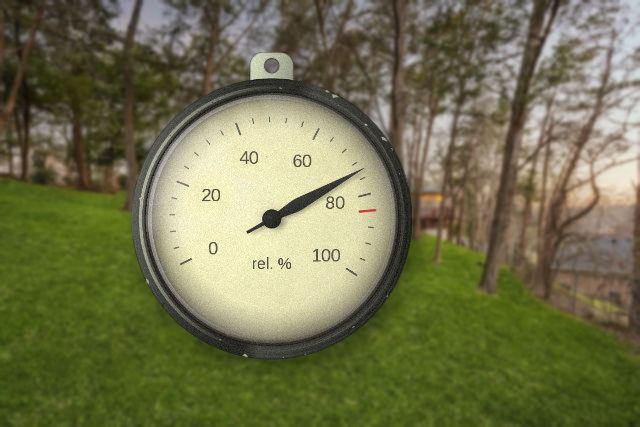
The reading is 74 %
